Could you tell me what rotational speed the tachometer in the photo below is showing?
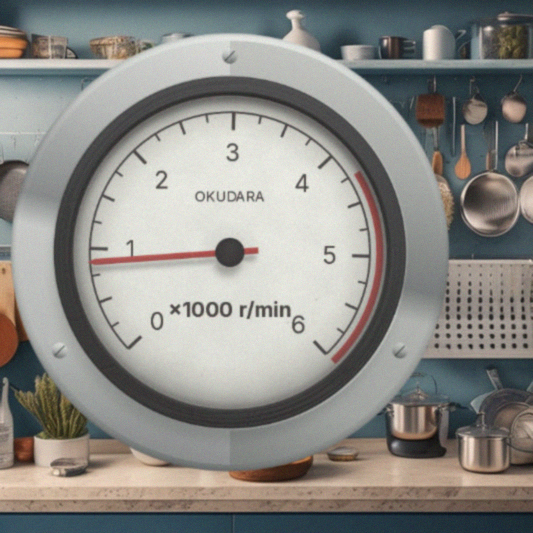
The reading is 875 rpm
